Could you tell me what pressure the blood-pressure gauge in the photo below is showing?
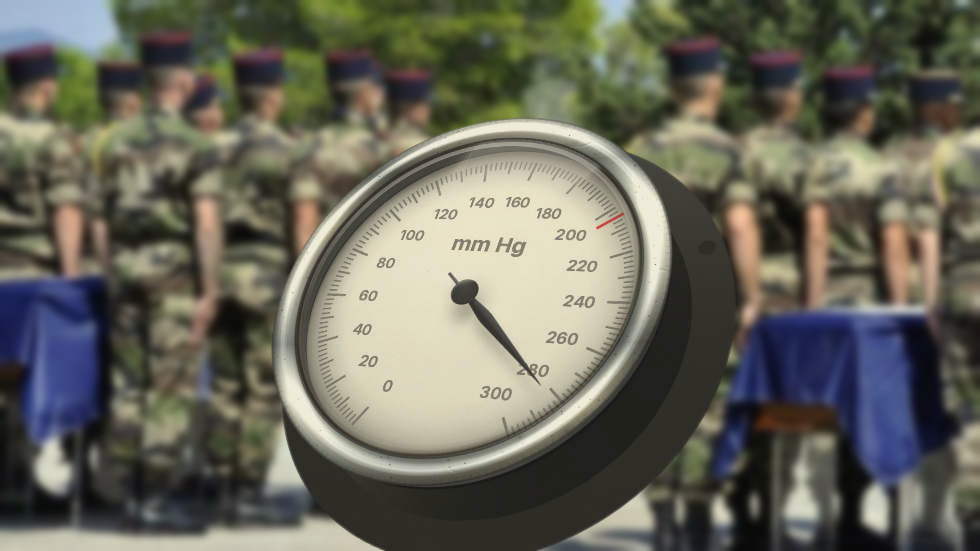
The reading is 282 mmHg
